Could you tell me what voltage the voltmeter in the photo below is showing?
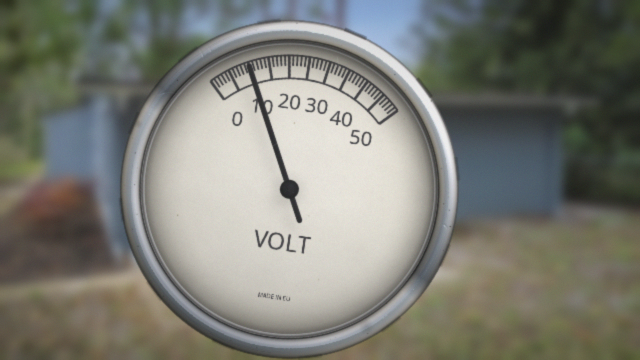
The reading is 10 V
